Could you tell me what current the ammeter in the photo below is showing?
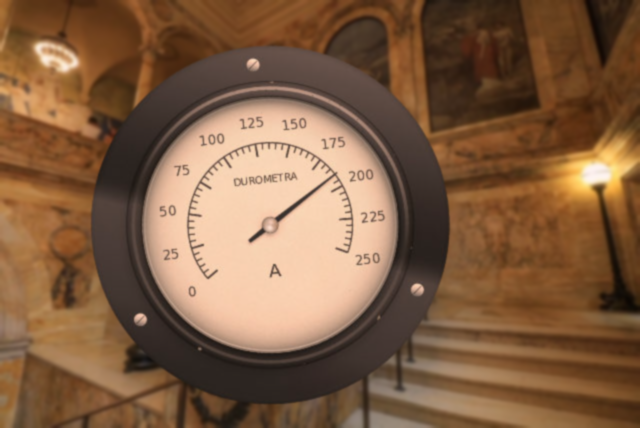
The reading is 190 A
